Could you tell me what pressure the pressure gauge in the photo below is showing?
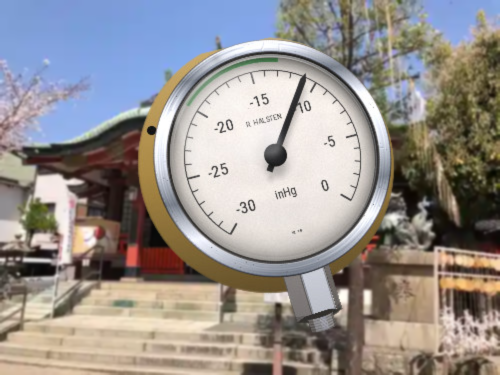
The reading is -11 inHg
